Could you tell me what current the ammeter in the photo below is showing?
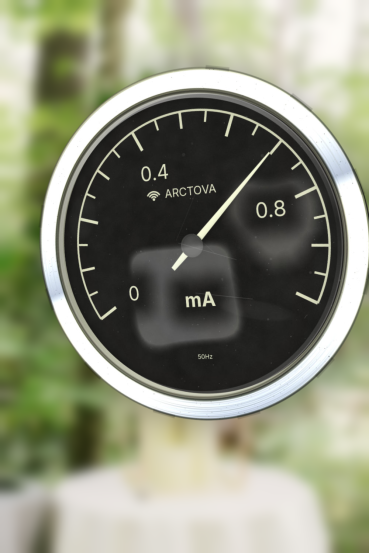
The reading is 0.7 mA
